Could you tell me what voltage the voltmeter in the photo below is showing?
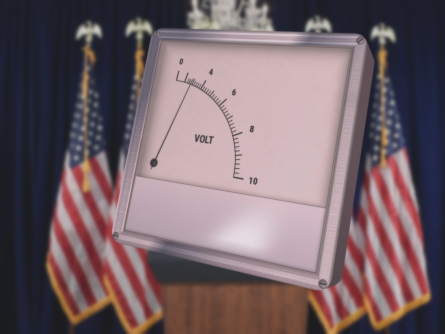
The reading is 3 V
